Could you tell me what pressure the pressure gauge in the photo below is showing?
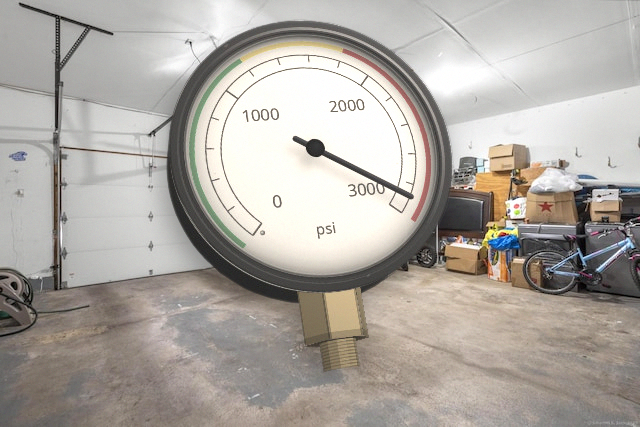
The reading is 2900 psi
